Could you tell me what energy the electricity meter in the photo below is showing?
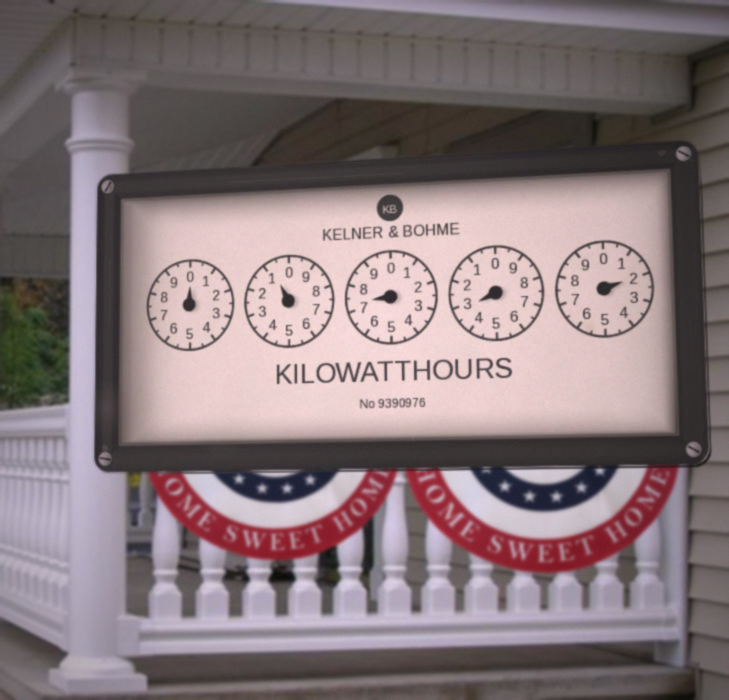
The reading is 732 kWh
